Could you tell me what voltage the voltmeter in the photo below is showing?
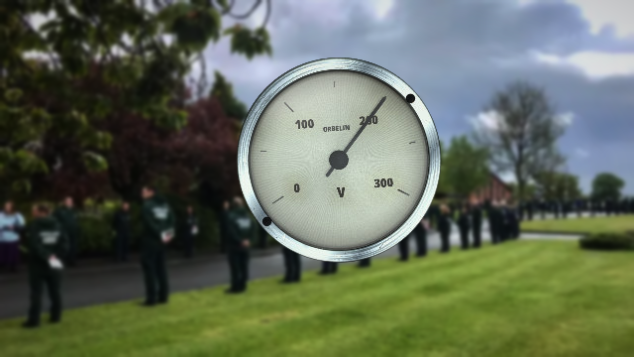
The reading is 200 V
